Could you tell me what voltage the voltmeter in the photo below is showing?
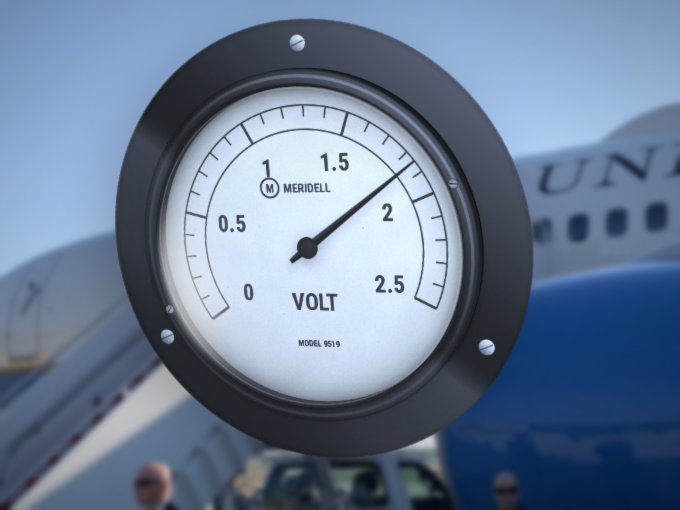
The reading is 1.85 V
